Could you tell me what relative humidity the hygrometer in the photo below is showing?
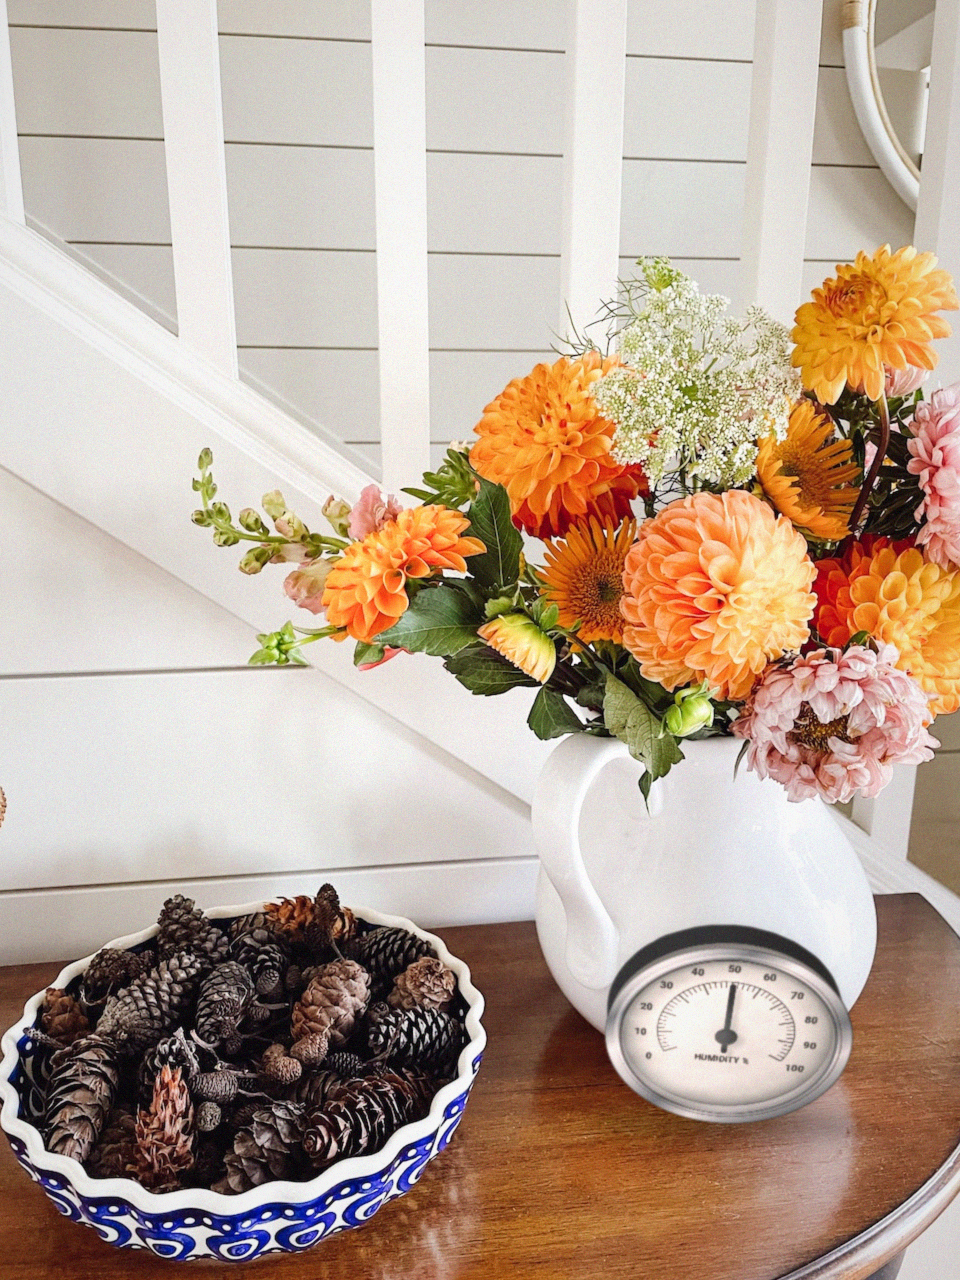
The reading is 50 %
